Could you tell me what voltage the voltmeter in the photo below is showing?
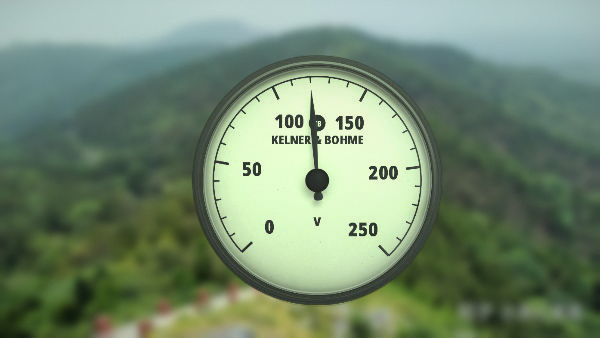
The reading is 120 V
